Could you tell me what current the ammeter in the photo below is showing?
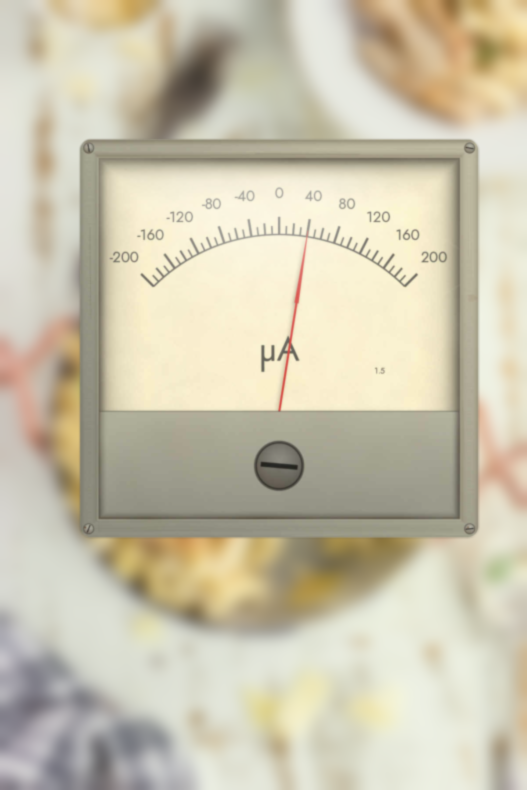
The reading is 40 µA
